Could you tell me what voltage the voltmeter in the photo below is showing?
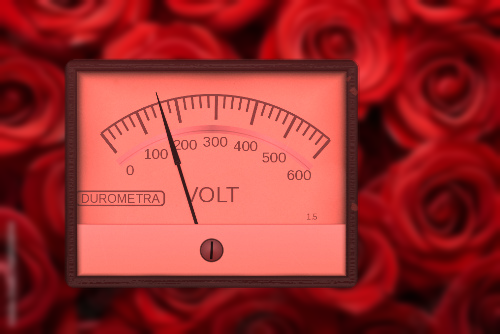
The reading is 160 V
